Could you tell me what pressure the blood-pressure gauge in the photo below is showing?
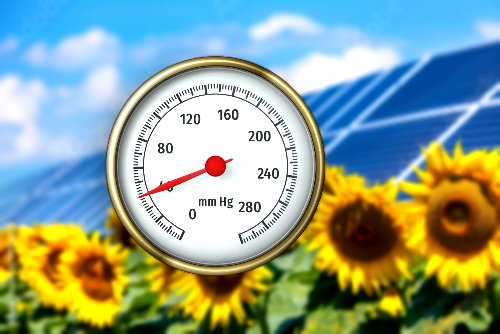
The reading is 40 mmHg
